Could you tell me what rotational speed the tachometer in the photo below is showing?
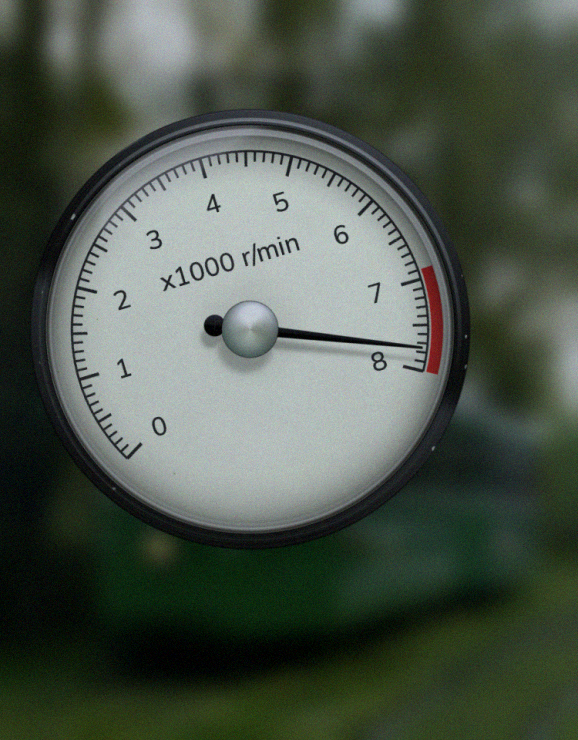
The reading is 7750 rpm
